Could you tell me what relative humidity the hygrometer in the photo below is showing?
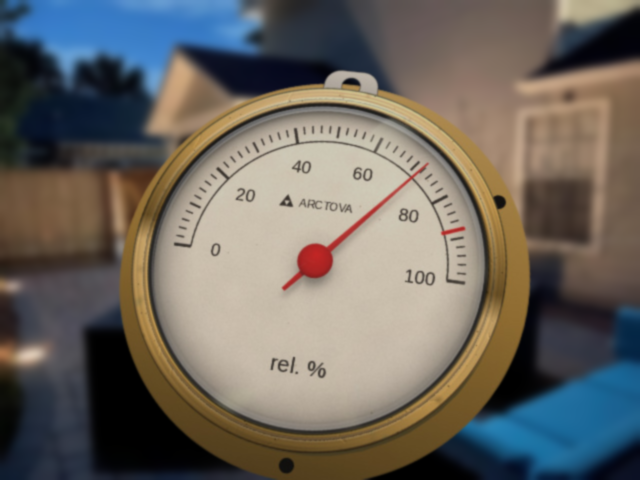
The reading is 72 %
